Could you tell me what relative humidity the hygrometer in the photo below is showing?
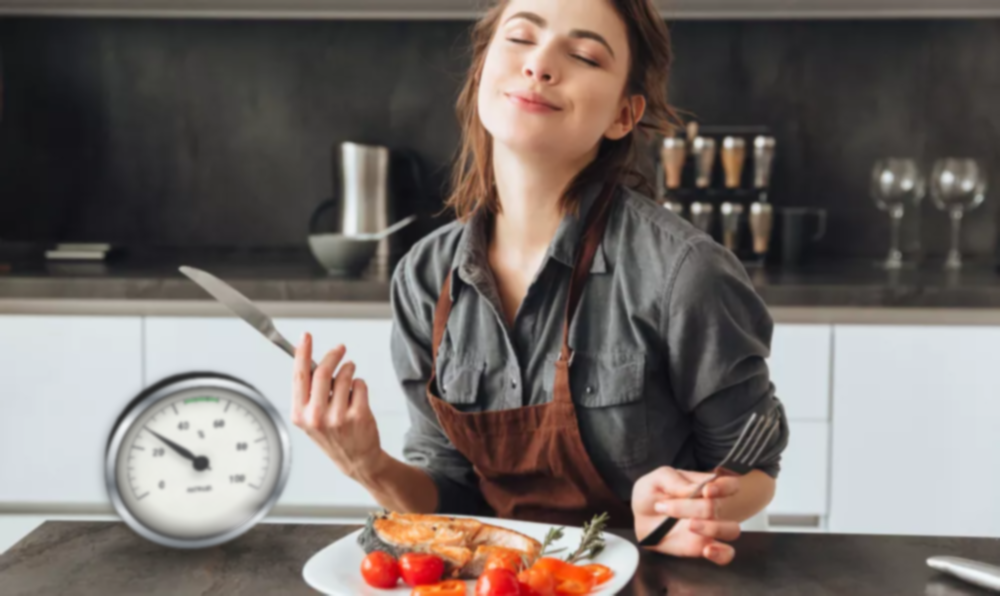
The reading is 28 %
